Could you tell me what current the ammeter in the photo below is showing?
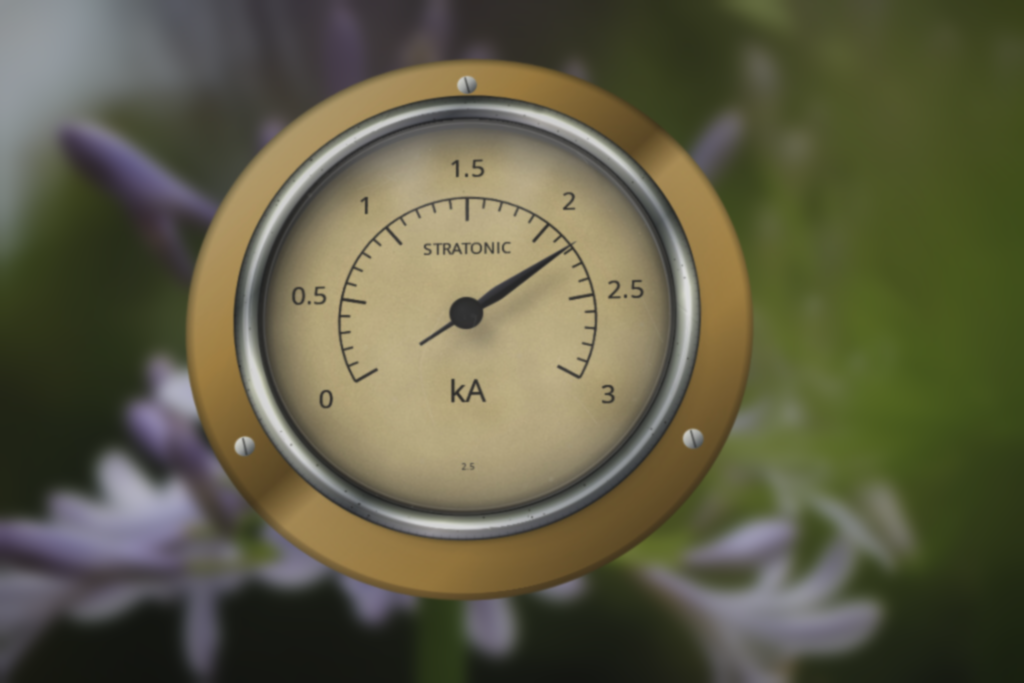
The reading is 2.2 kA
